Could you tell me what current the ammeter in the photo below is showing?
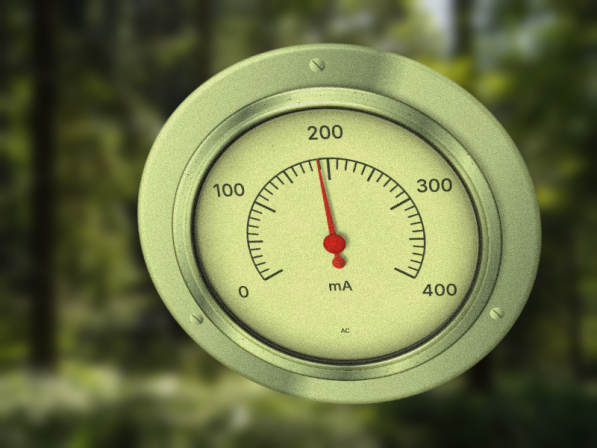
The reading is 190 mA
